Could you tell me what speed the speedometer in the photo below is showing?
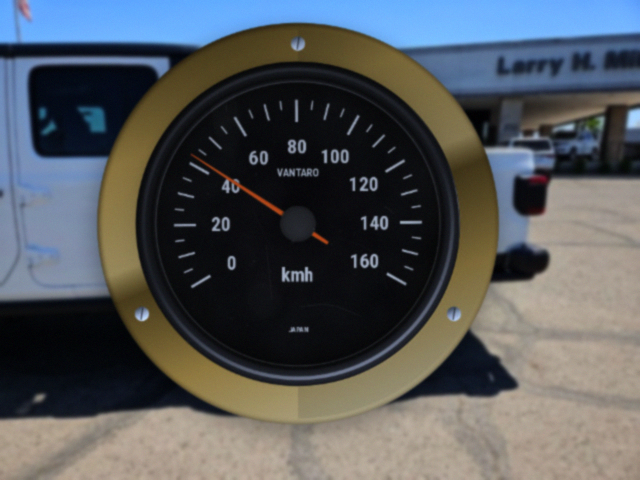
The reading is 42.5 km/h
